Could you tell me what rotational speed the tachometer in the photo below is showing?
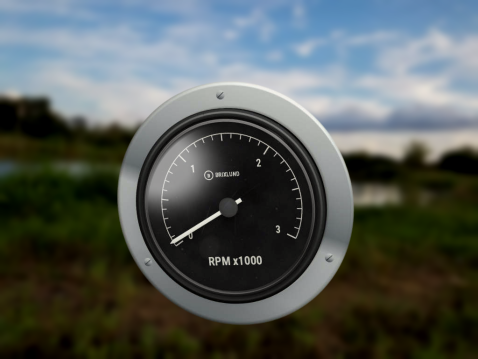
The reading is 50 rpm
